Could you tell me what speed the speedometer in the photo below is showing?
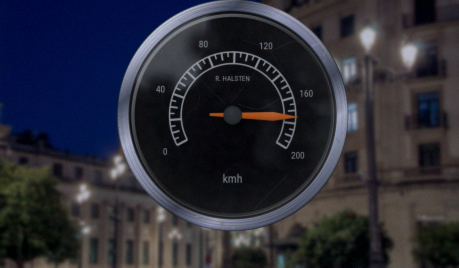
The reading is 175 km/h
